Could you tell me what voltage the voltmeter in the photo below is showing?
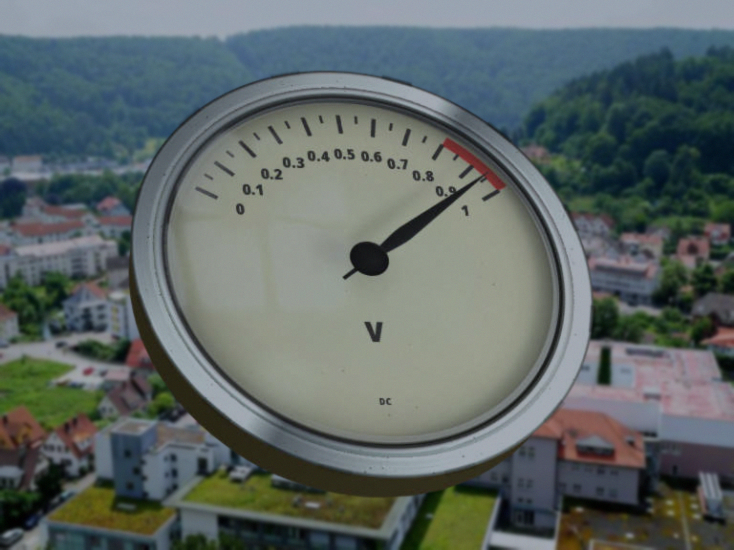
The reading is 0.95 V
